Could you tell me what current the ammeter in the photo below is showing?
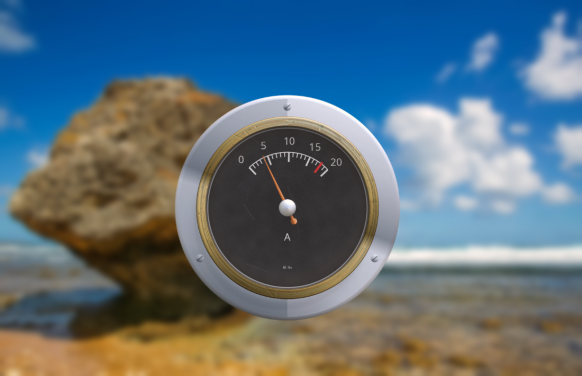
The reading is 4 A
